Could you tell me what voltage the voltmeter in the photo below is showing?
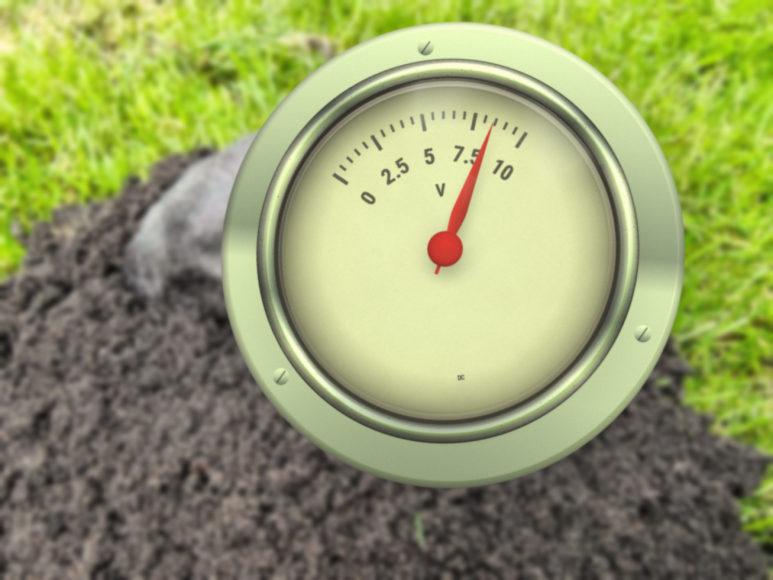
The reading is 8.5 V
